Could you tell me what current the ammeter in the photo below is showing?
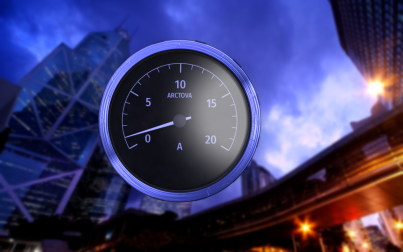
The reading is 1 A
